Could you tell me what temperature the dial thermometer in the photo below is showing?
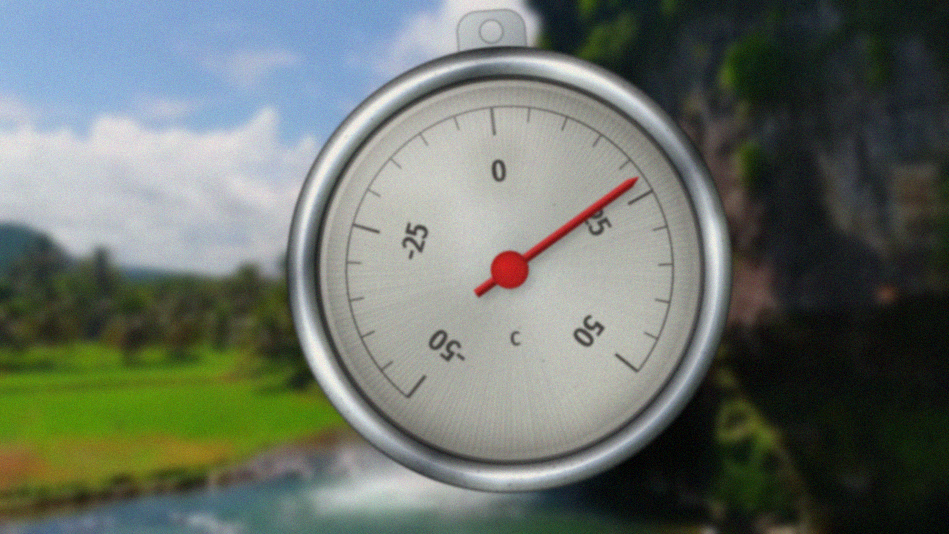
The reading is 22.5 °C
